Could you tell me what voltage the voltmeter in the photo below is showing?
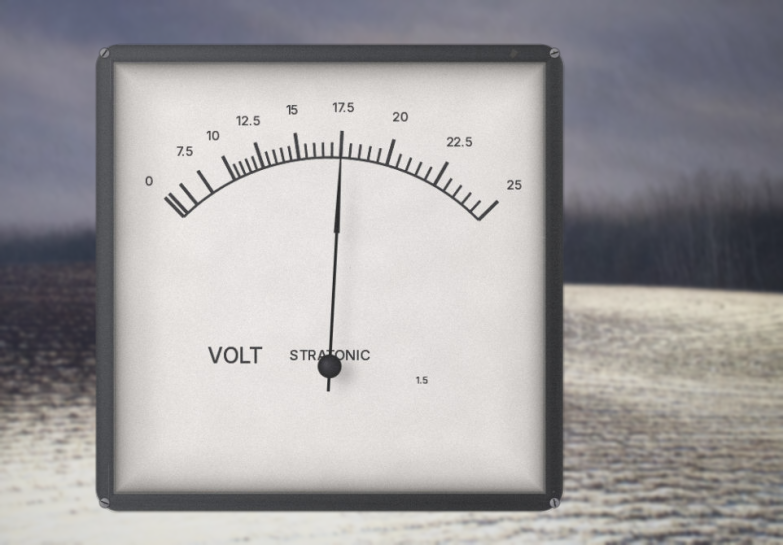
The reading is 17.5 V
